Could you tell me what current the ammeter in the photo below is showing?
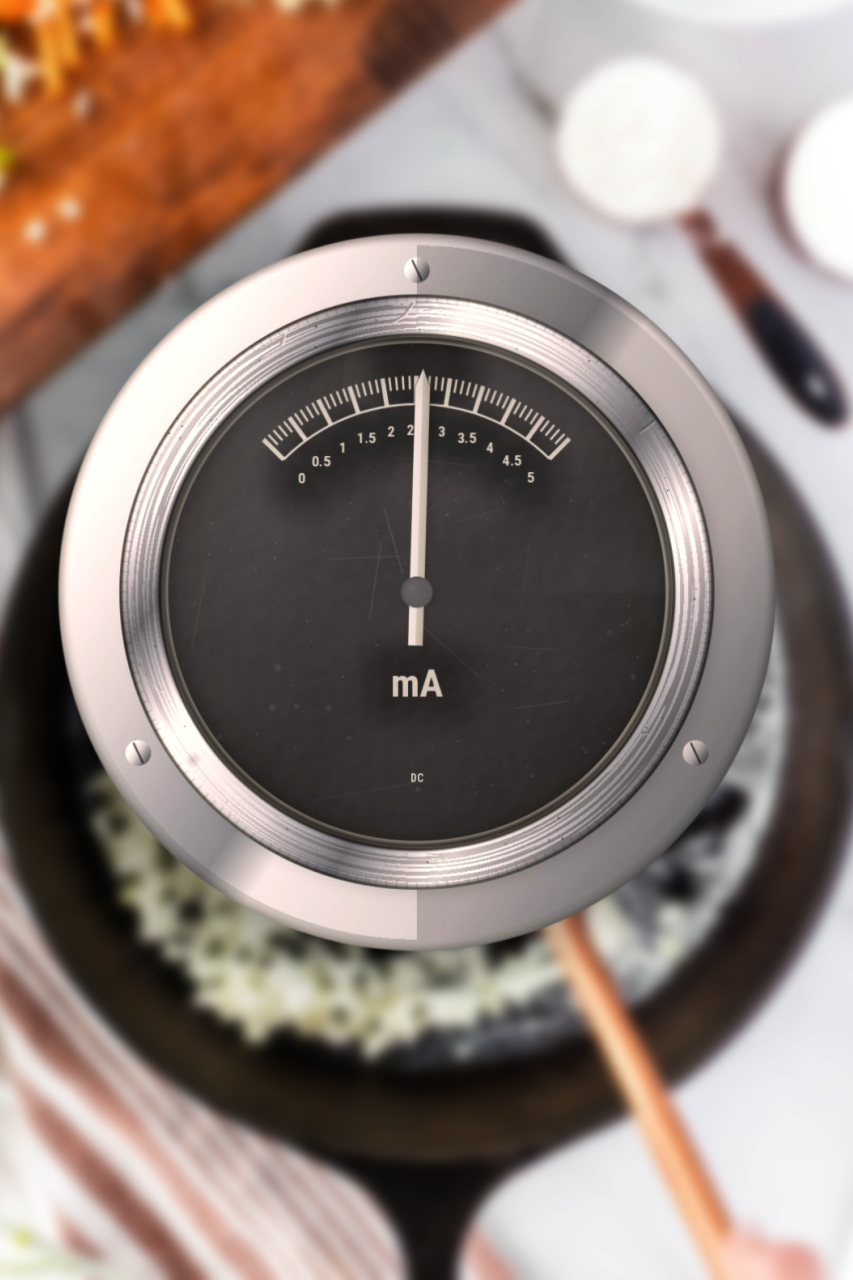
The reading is 2.6 mA
